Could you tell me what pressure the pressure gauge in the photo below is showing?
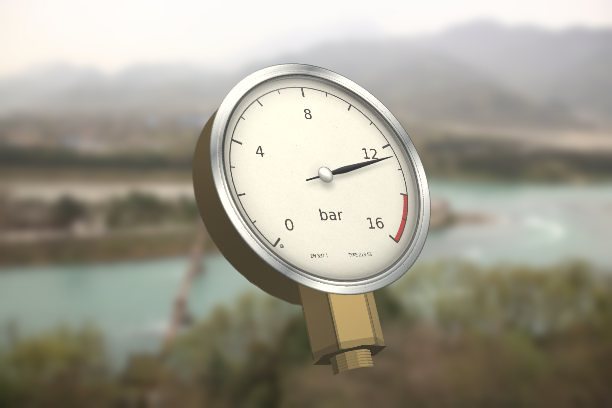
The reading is 12.5 bar
